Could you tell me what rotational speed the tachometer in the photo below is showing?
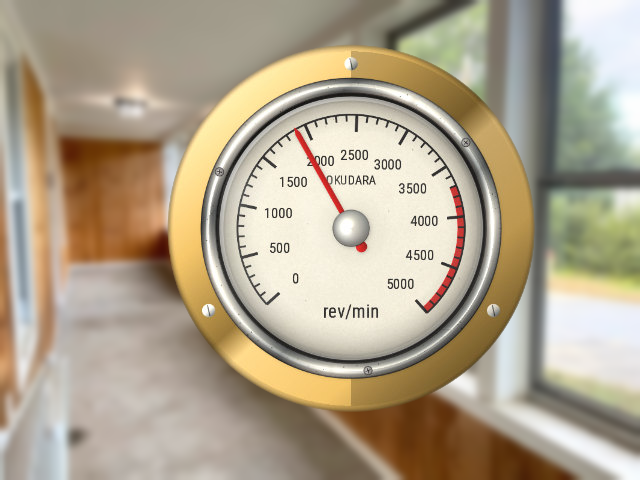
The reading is 1900 rpm
